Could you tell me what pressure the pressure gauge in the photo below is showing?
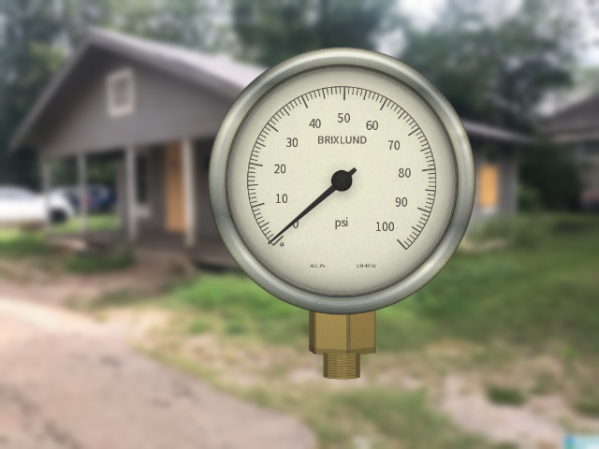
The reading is 1 psi
